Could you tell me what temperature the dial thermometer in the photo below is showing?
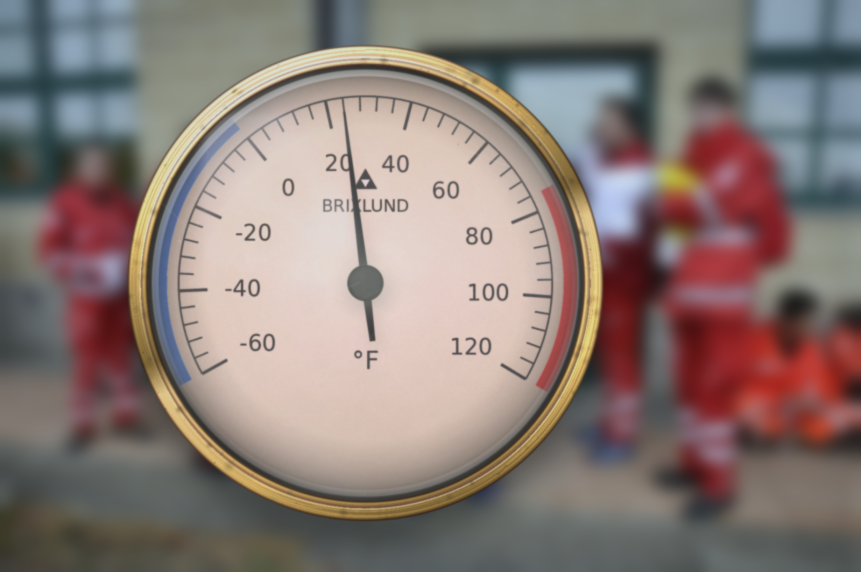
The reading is 24 °F
